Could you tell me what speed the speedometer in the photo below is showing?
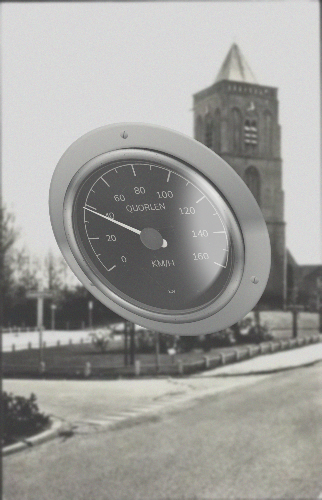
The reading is 40 km/h
